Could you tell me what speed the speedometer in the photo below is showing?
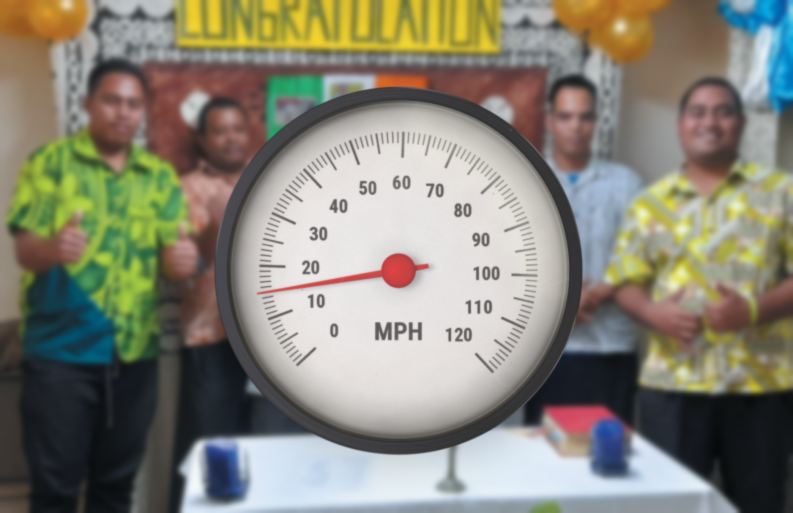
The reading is 15 mph
